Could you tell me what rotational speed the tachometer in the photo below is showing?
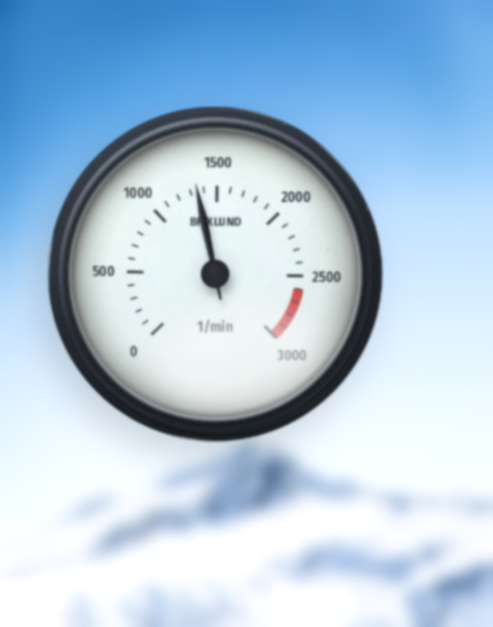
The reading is 1350 rpm
